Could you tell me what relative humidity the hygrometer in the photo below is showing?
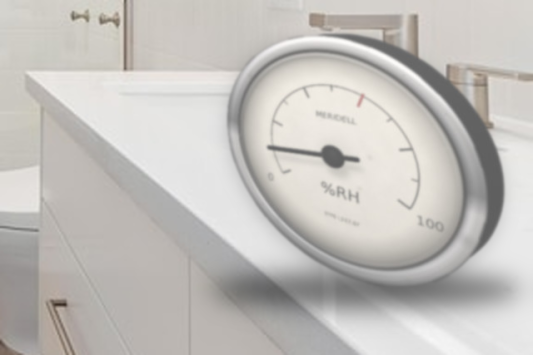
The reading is 10 %
